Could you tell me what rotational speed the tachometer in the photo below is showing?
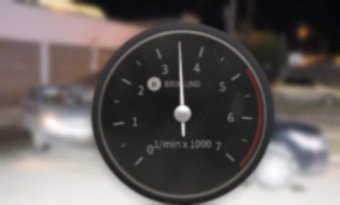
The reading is 3500 rpm
